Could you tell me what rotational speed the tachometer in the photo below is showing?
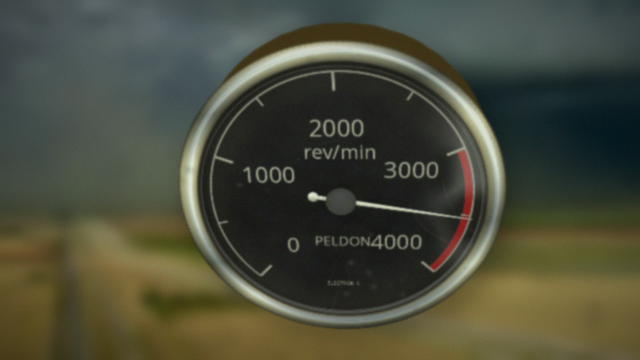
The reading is 3500 rpm
